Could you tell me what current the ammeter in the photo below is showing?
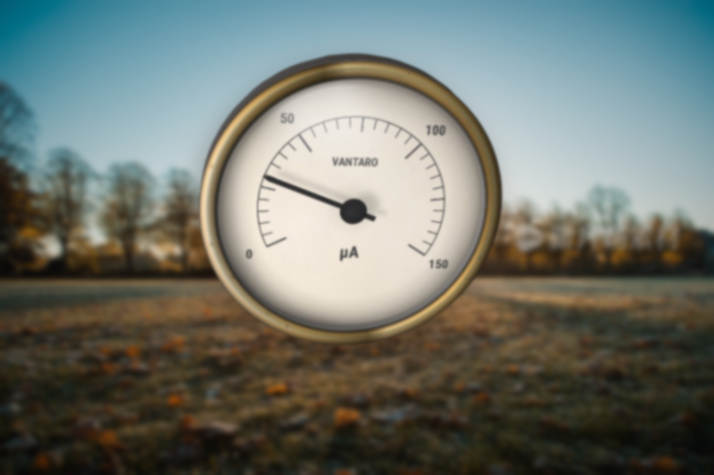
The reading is 30 µA
